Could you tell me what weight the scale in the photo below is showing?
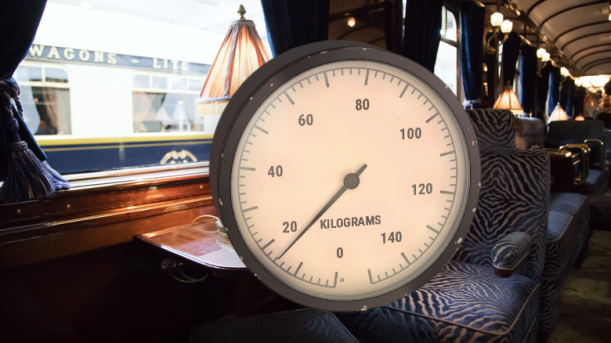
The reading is 16 kg
